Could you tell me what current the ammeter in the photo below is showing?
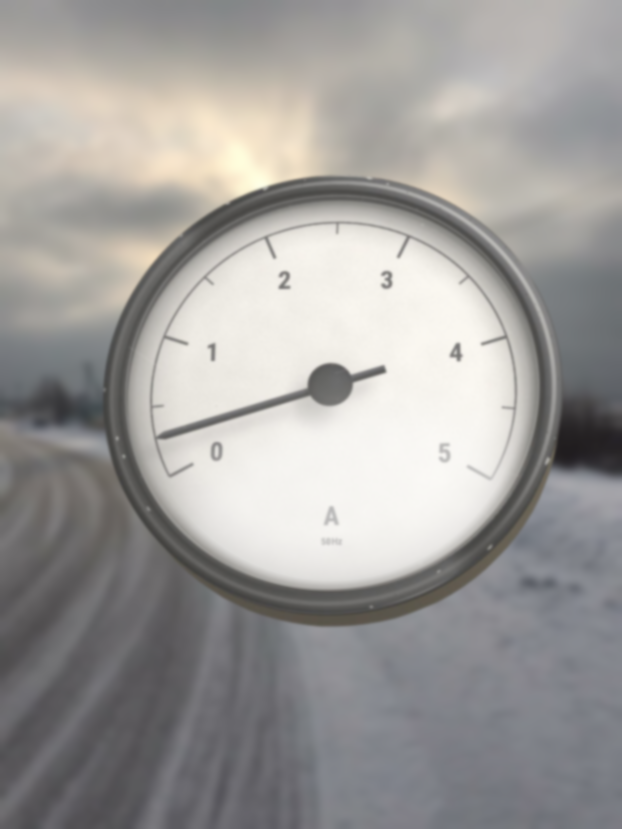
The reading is 0.25 A
